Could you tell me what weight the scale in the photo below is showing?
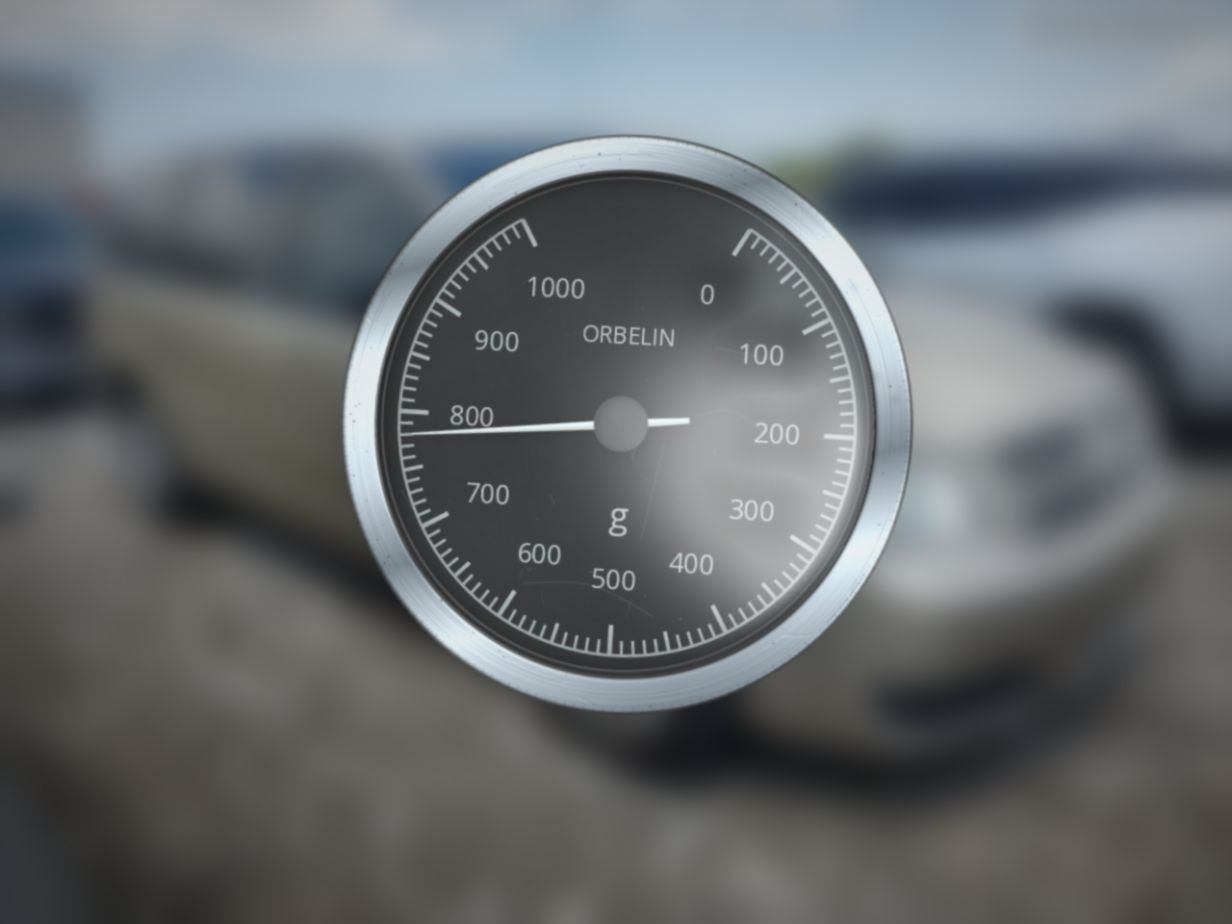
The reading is 780 g
